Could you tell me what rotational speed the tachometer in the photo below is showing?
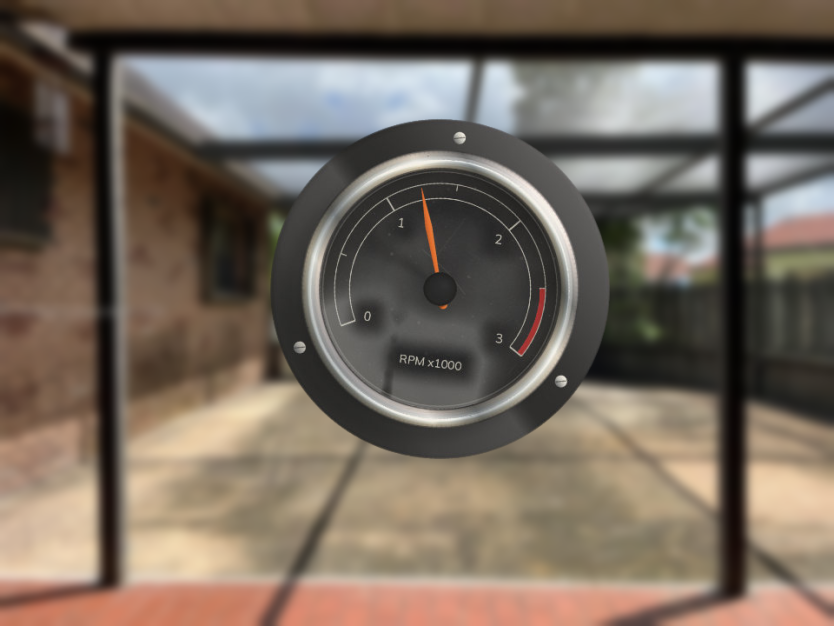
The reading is 1250 rpm
